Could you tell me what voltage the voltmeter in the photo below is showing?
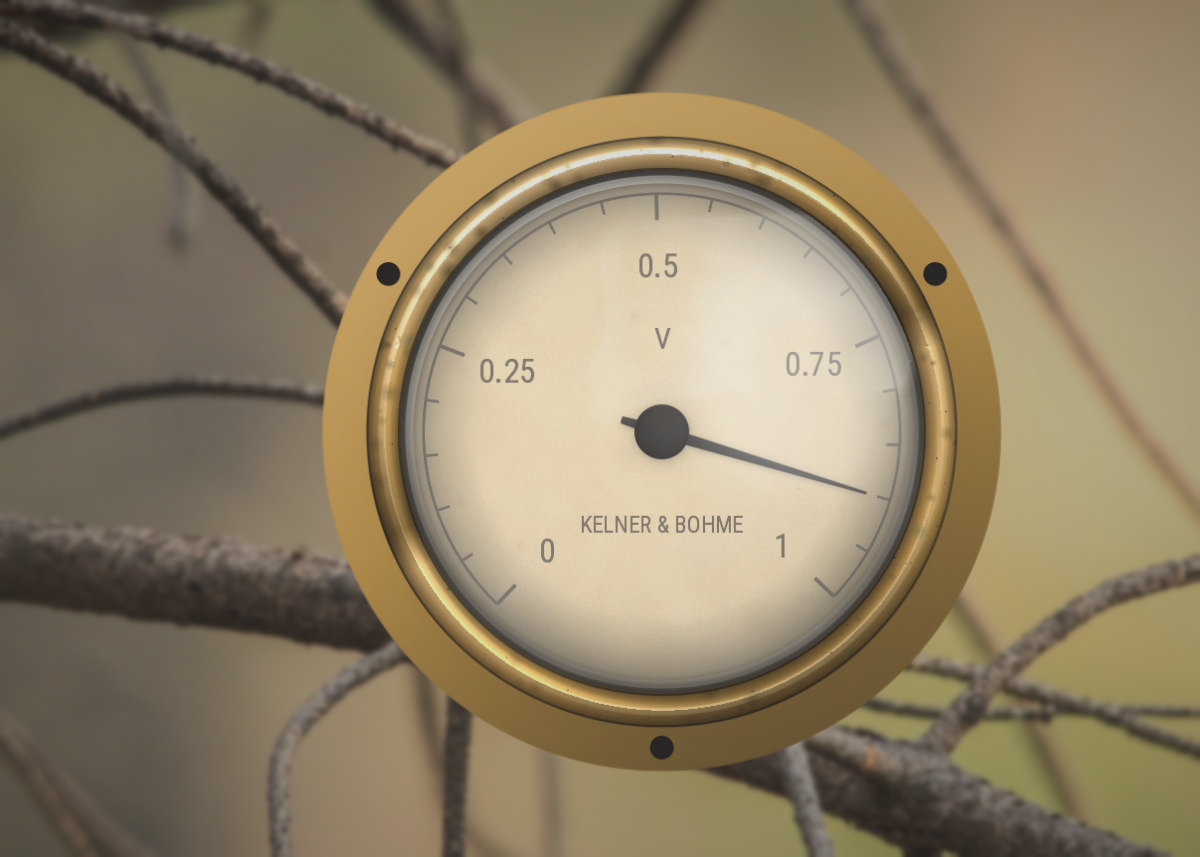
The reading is 0.9 V
